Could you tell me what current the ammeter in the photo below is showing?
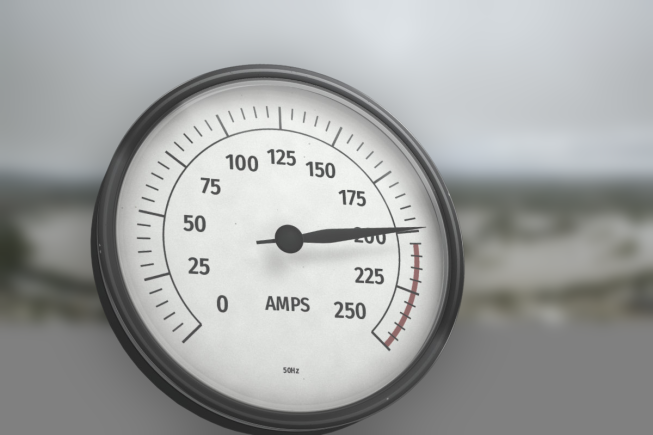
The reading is 200 A
